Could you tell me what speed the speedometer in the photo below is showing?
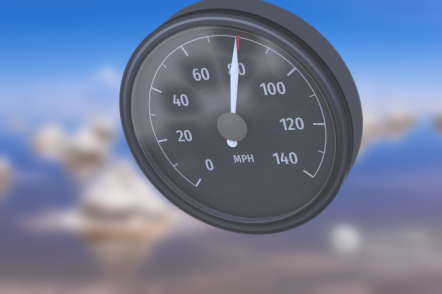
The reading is 80 mph
